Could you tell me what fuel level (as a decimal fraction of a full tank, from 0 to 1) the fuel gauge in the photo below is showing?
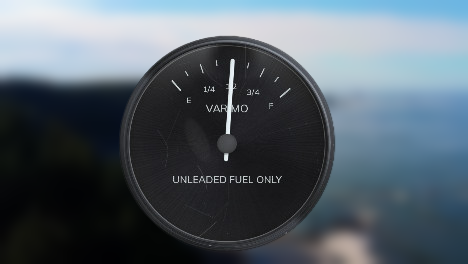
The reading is 0.5
